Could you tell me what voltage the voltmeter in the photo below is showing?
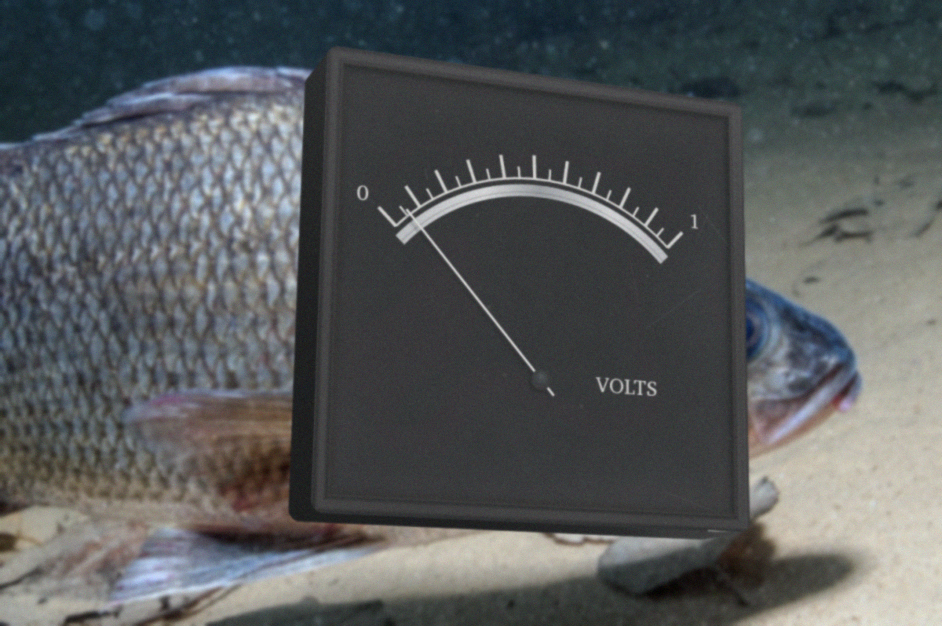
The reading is 0.05 V
